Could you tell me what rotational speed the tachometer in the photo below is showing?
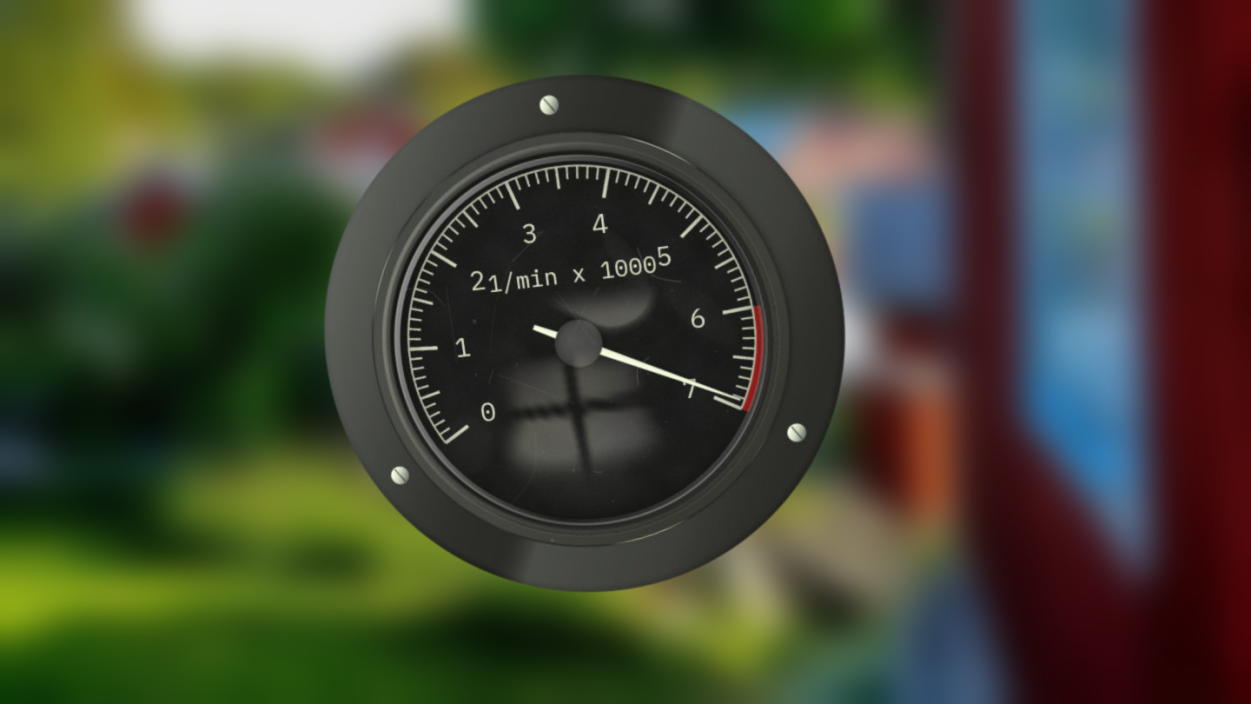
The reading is 6900 rpm
